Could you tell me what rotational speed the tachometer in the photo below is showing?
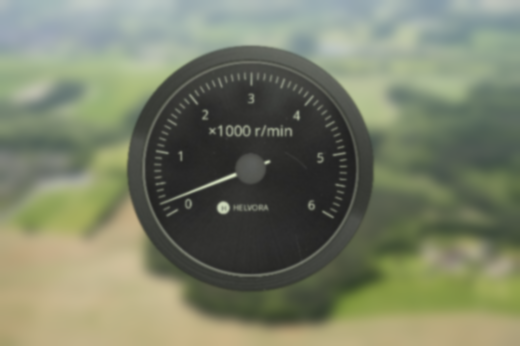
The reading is 200 rpm
